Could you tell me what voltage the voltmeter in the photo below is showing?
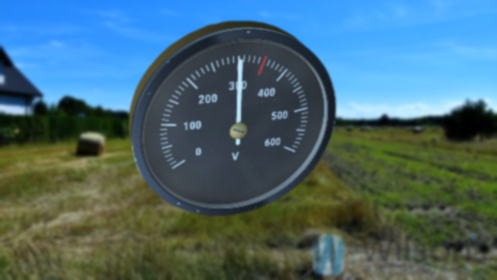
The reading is 300 V
